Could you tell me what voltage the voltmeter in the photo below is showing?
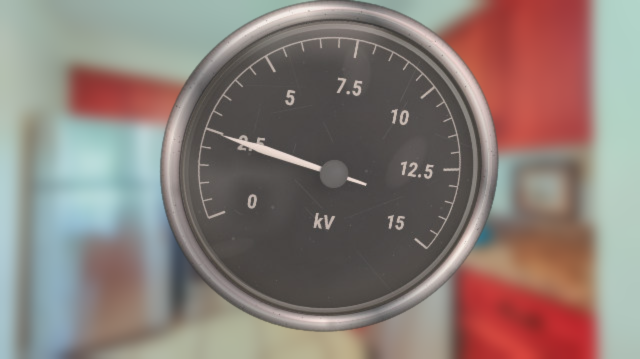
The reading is 2.5 kV
